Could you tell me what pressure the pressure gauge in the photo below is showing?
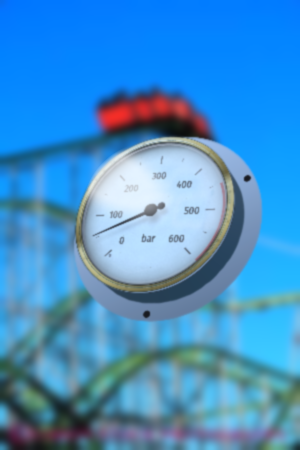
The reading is 50 bar
